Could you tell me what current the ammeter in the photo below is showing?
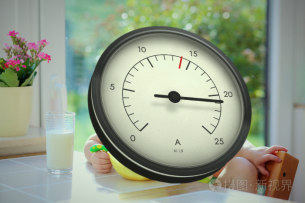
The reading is 21 A
